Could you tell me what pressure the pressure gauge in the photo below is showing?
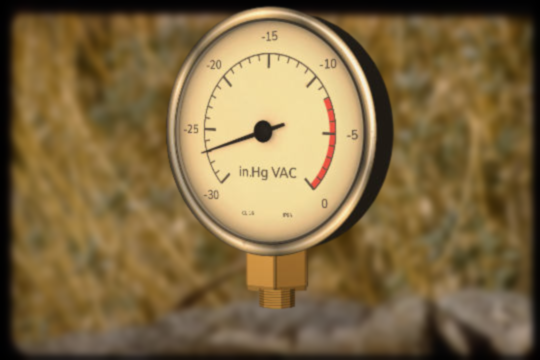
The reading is -27 inHg
